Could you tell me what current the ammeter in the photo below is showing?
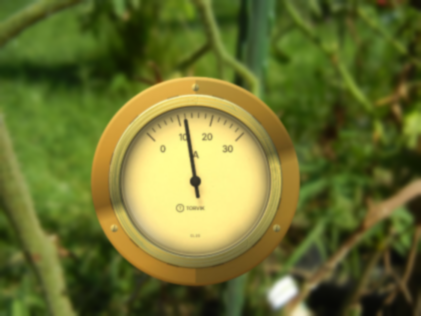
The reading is 12 A
